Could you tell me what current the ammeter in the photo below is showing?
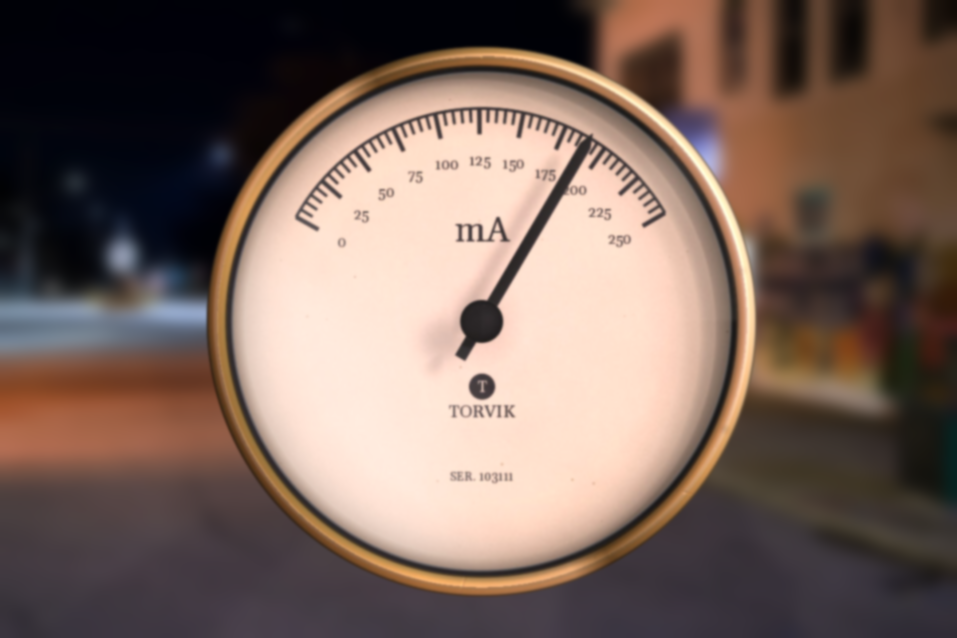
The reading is 190 mA
